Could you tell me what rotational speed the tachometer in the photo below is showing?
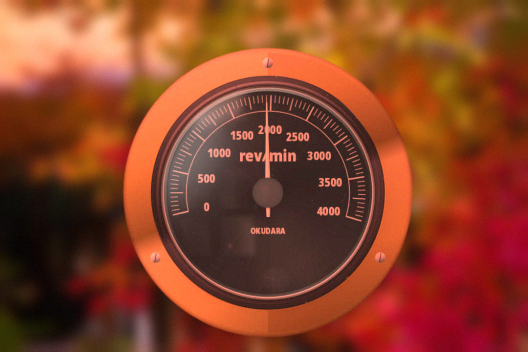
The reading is 1950 rpm
